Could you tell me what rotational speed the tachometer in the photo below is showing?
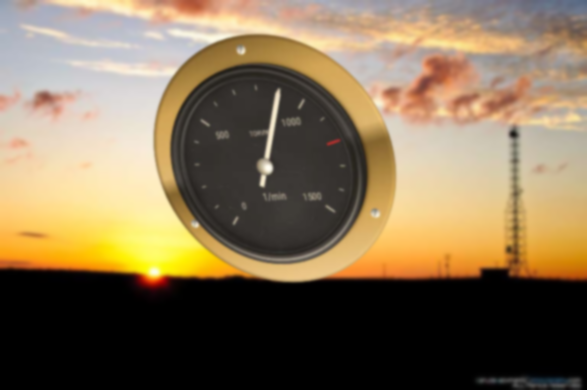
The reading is 900 rpm
